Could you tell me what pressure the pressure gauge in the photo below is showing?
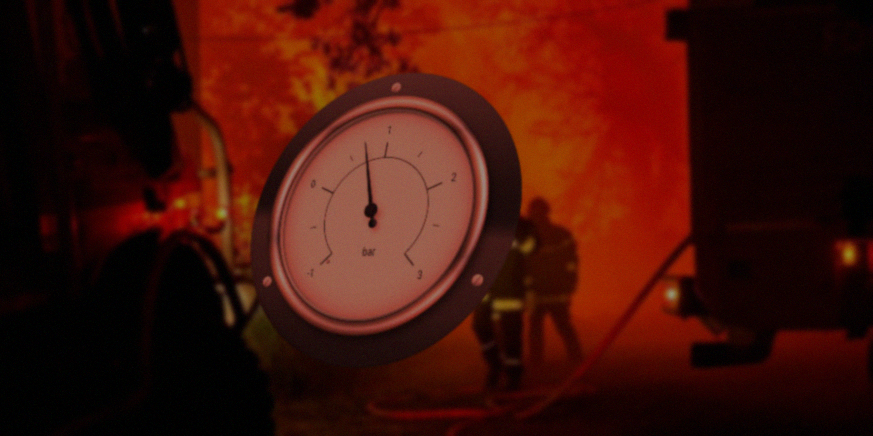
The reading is 0.75 bar
